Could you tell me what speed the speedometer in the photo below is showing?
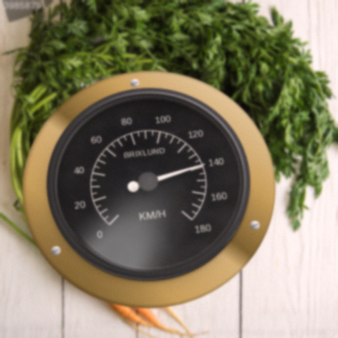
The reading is 140 km/h
